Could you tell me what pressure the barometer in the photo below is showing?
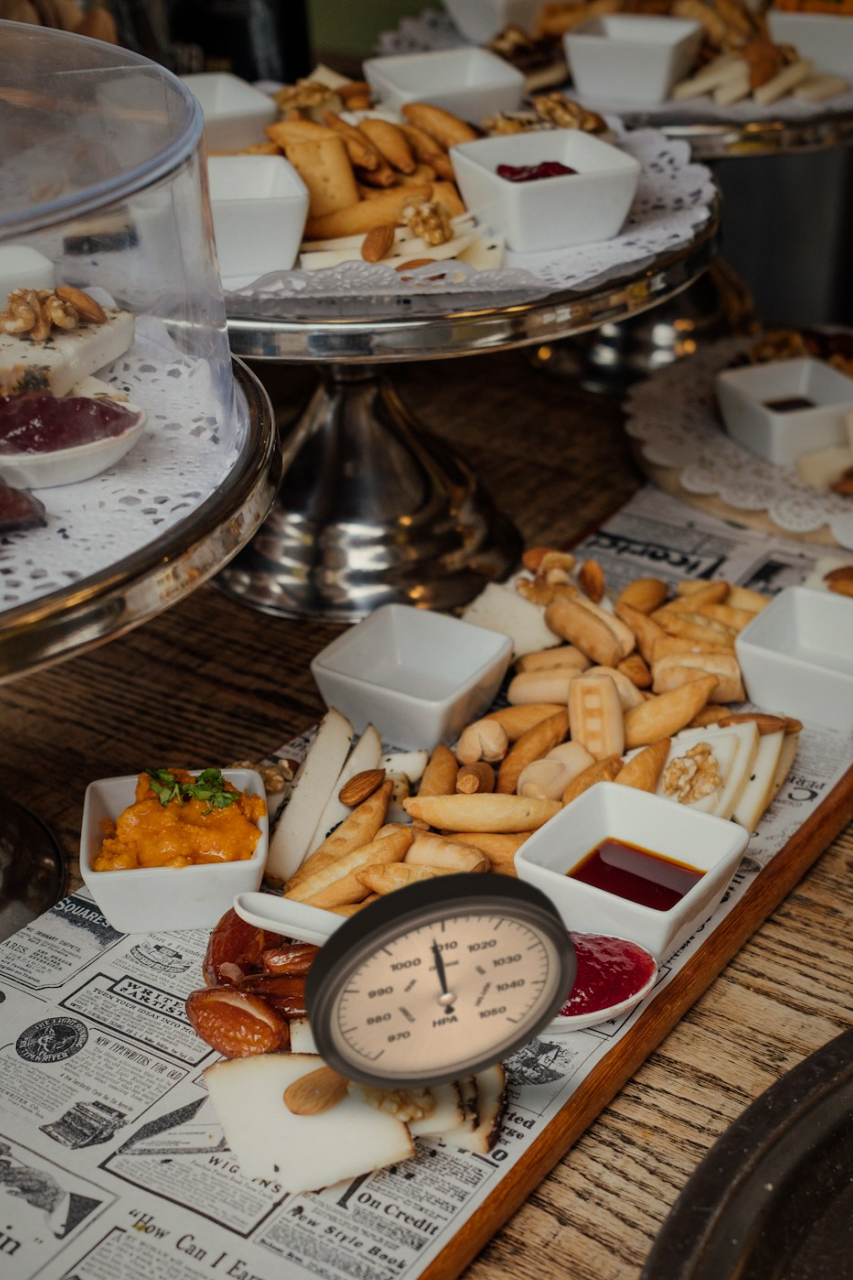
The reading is 1008 hPa
